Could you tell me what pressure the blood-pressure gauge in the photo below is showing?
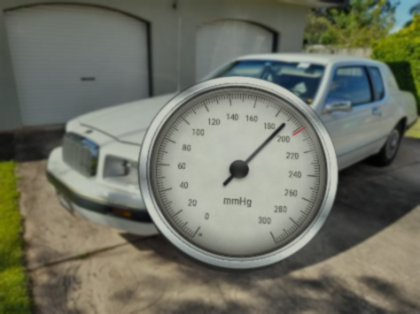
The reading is 190 mmHg
